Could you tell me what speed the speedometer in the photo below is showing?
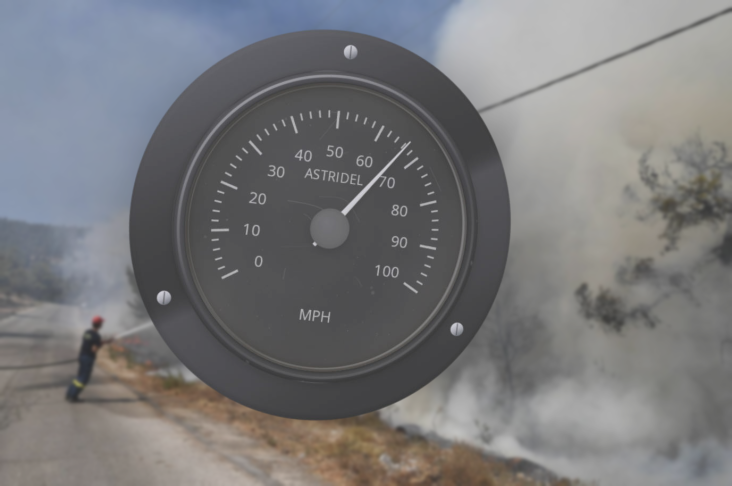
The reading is 66 mph
